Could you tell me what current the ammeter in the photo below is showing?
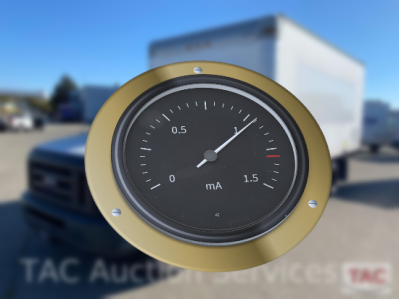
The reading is 1.05 mA
